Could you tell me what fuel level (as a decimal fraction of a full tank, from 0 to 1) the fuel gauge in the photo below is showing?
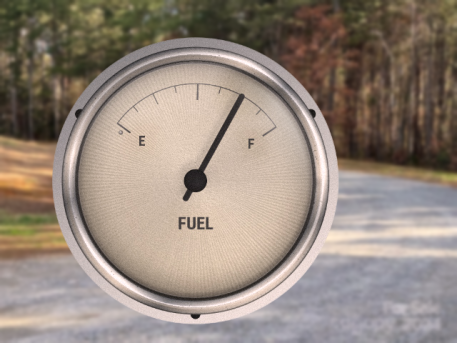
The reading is 0.75
